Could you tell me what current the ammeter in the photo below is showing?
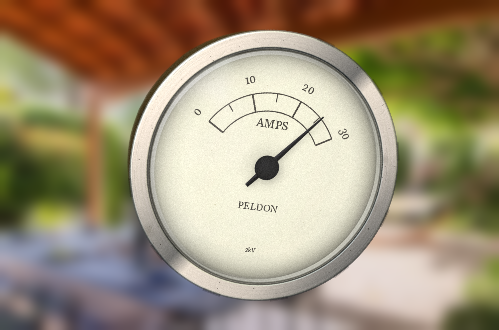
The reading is 25 A
